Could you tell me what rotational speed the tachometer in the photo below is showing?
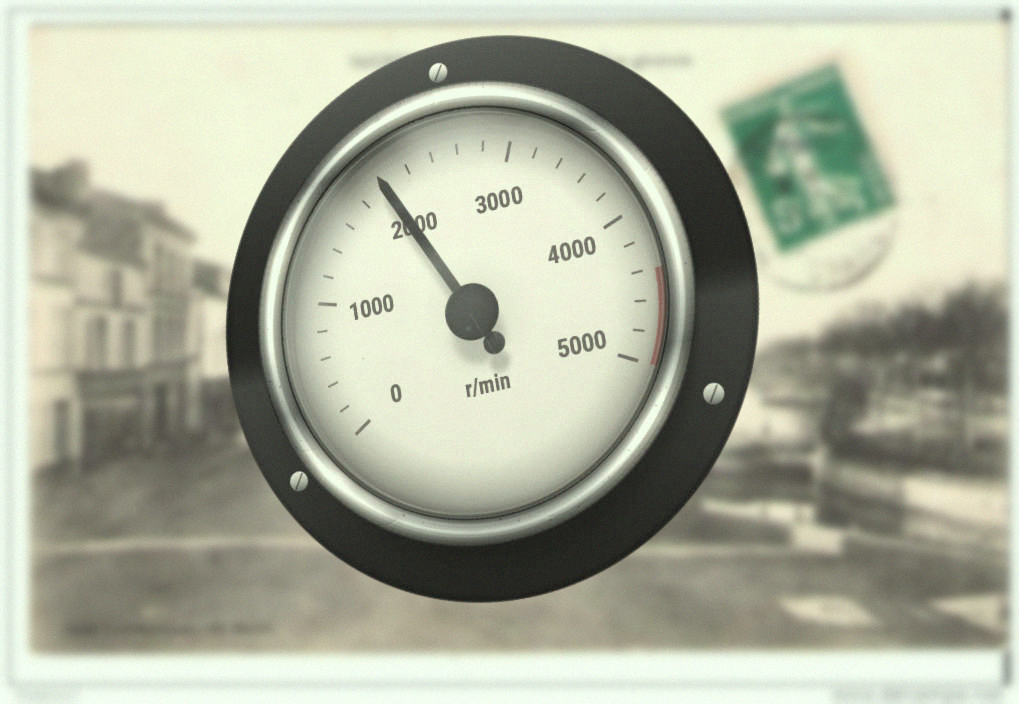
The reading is 2000 rpm
